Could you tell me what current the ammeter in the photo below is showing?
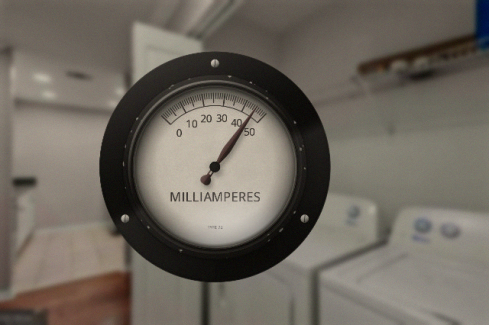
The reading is 45 mA
